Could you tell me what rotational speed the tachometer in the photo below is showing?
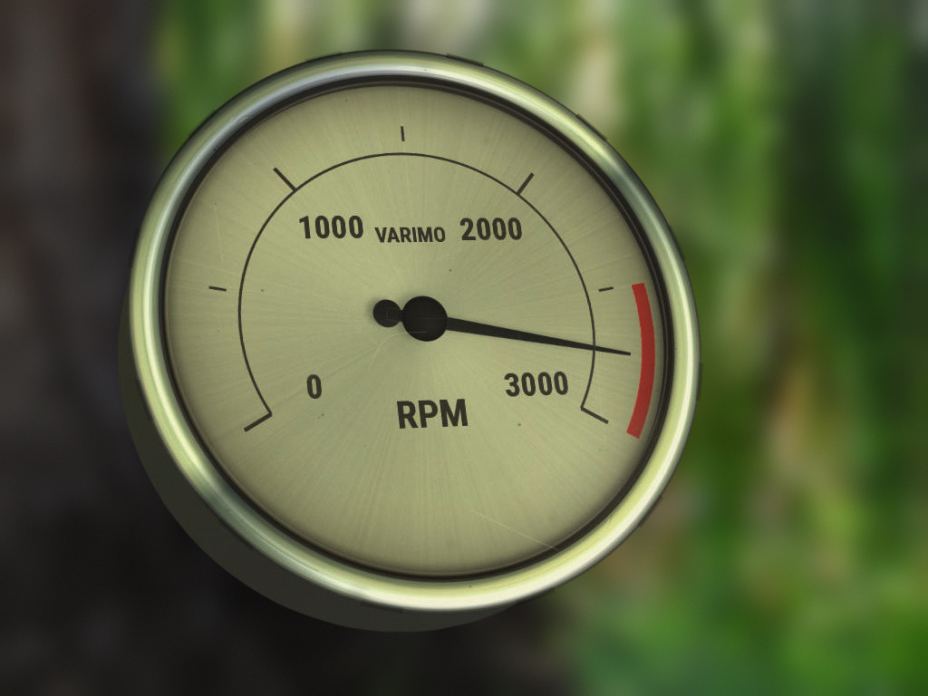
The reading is 2750 rpm
